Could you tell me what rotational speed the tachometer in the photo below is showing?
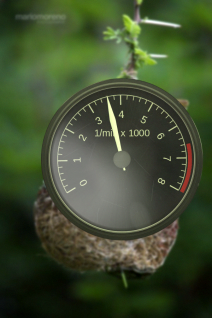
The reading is 3600 rpm
